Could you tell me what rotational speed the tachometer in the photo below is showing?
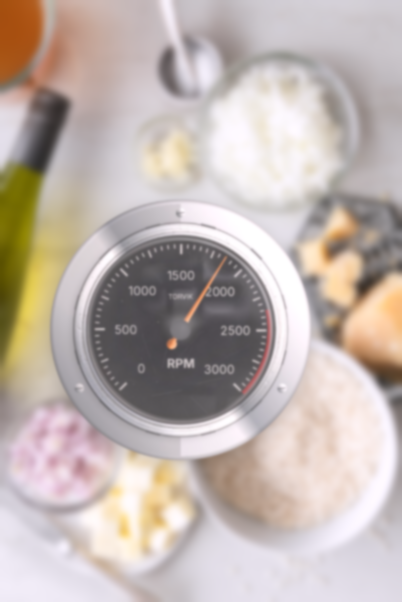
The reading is 1850 rpm
